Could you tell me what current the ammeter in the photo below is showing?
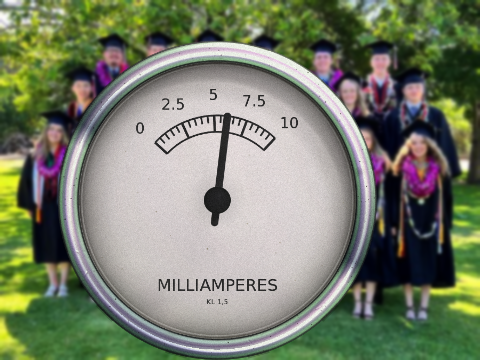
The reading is 6 mA
